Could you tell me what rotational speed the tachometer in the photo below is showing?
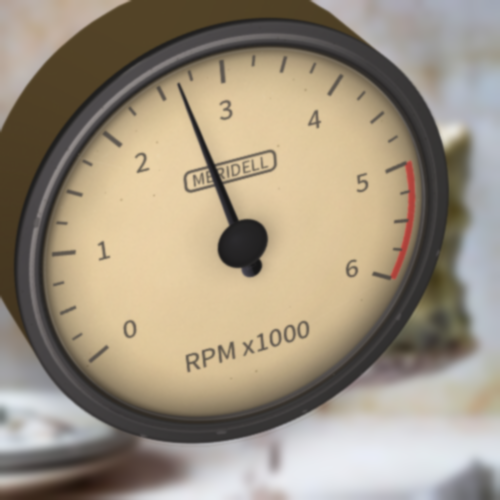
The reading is 2625 rpm
